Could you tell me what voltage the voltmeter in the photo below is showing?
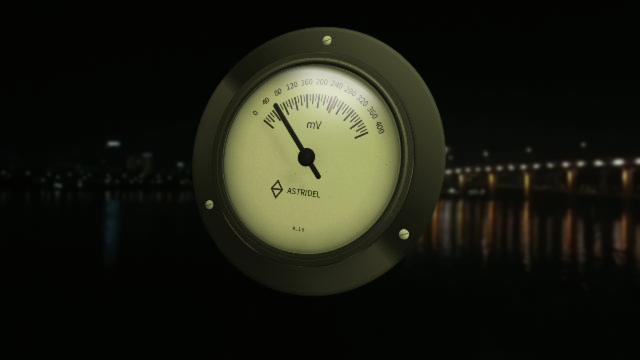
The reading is 60 mV
